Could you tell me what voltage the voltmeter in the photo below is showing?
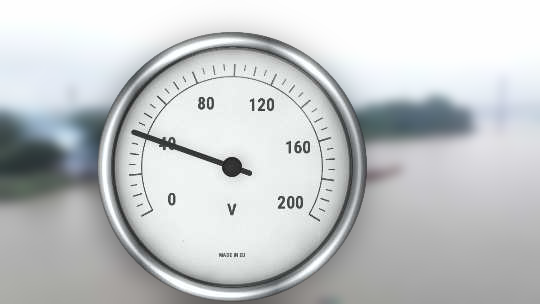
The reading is 40 V
